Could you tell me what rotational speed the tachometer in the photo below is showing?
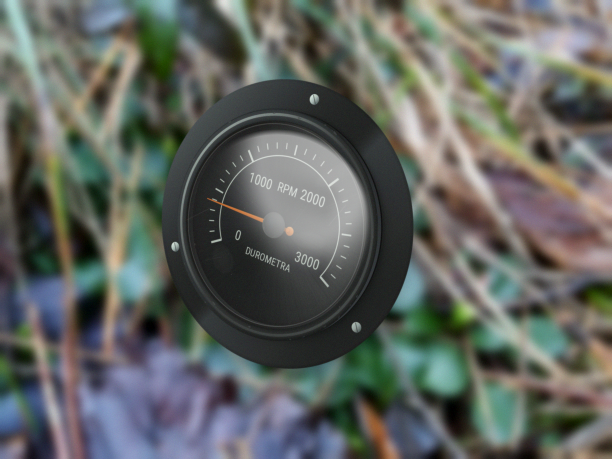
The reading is 400 rpm
